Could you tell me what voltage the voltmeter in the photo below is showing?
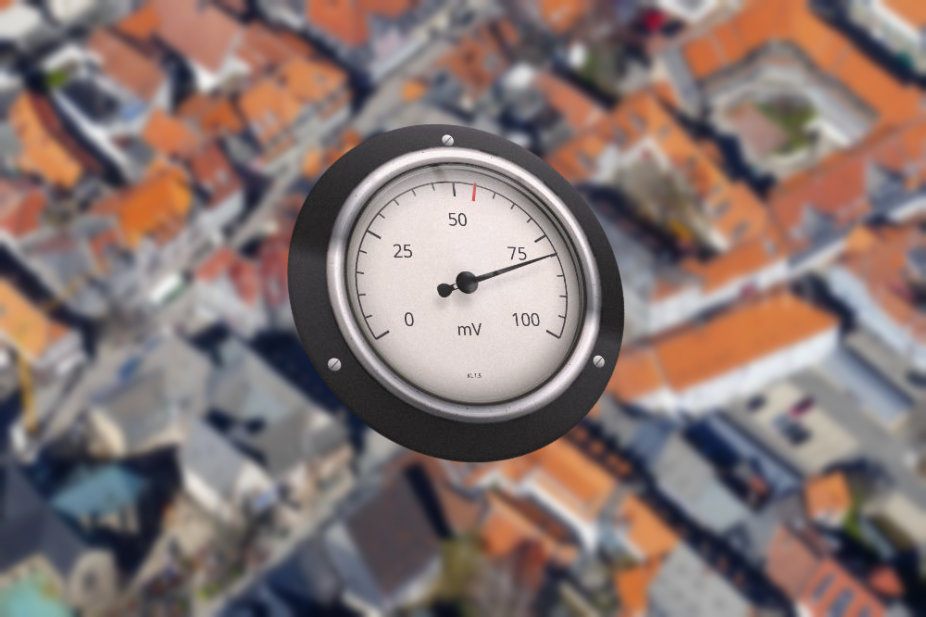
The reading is 80 mV
